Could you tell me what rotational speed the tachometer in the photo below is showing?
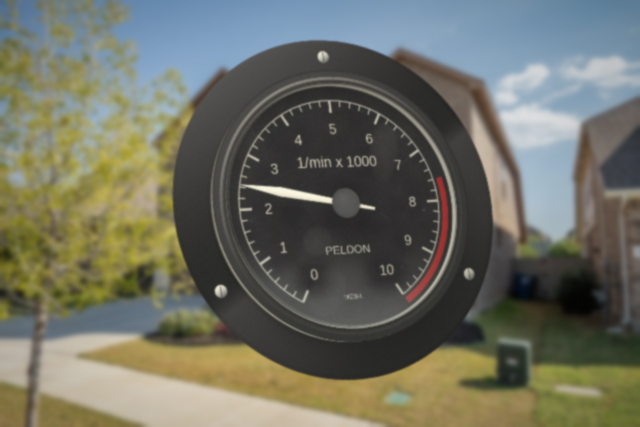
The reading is 2400 rpm
